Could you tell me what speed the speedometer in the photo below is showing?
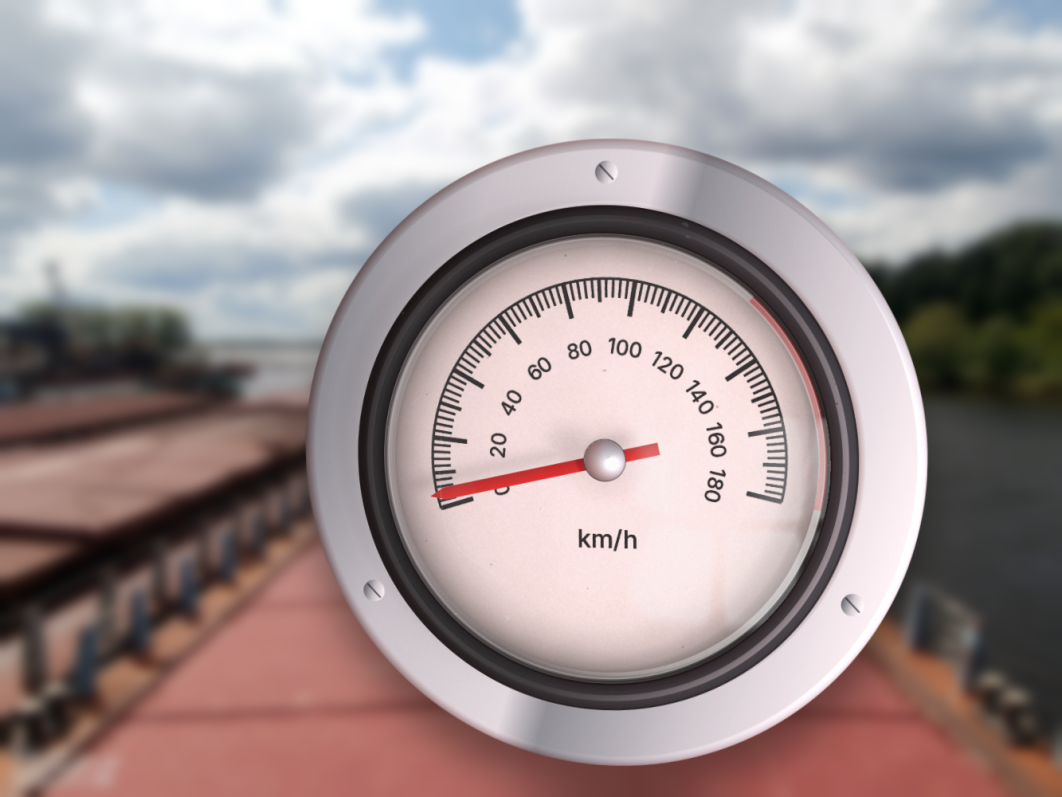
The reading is 4 km/h
